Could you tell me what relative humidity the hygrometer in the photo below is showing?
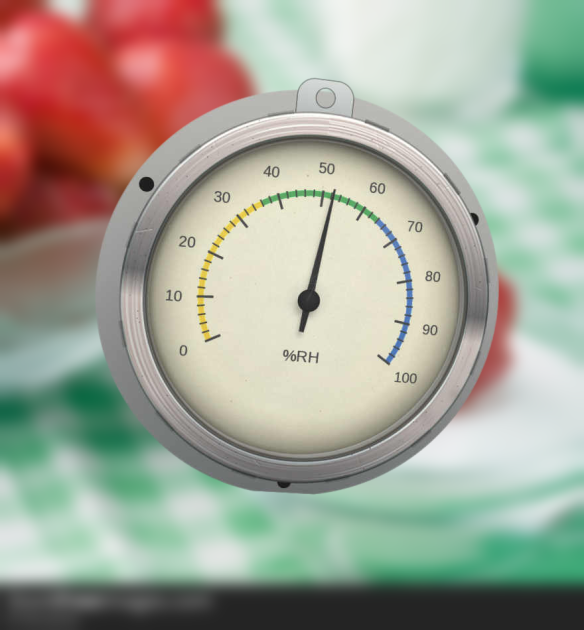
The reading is 52 %
